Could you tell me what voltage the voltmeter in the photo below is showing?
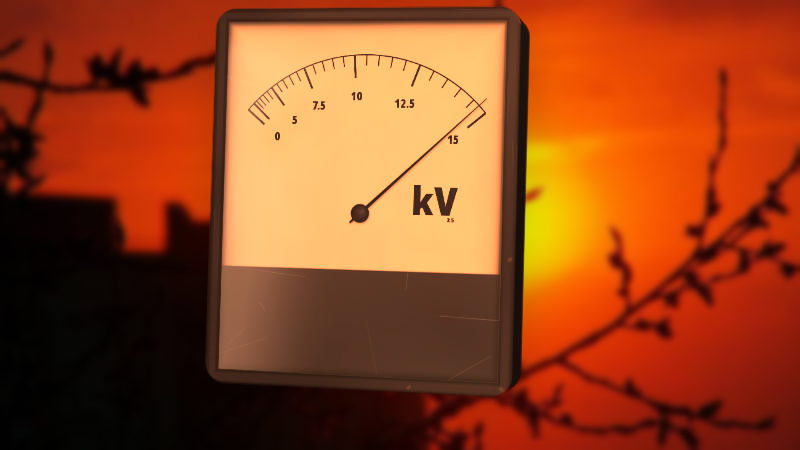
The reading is 14.75 kV
